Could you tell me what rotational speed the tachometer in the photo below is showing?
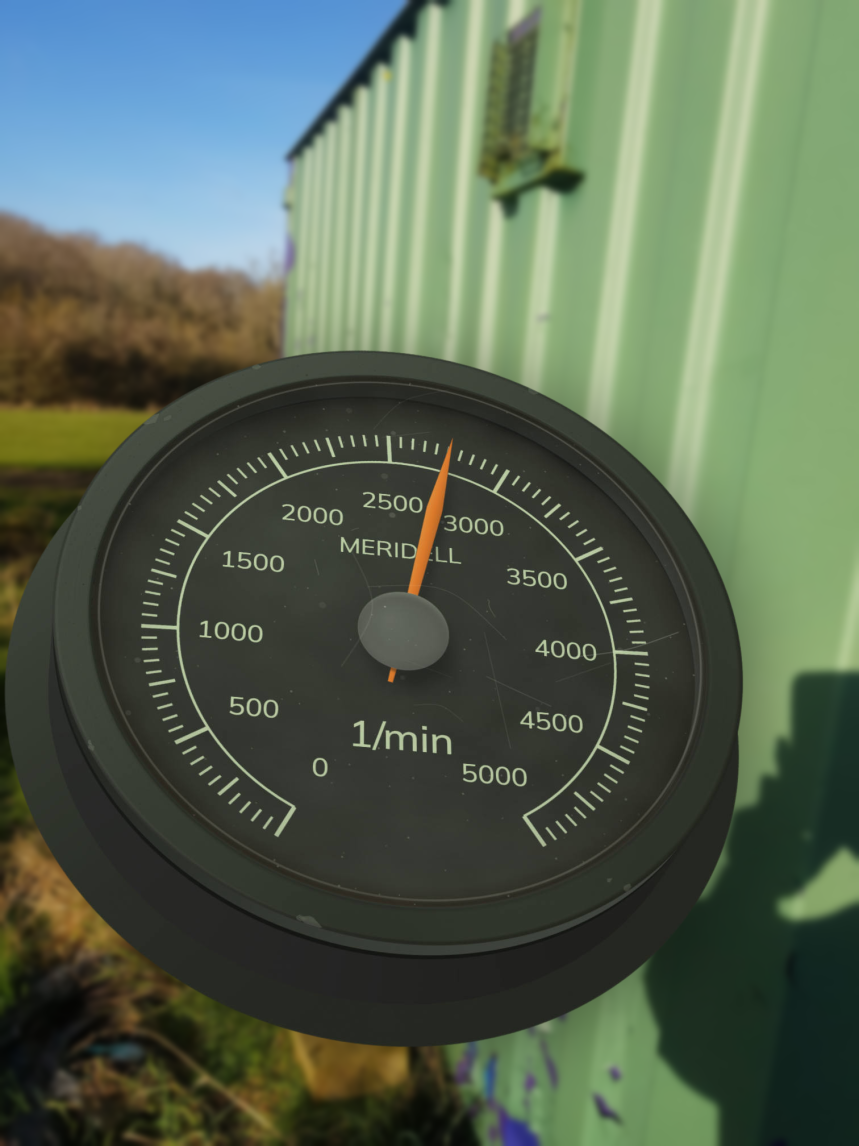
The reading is 2750 rpm
